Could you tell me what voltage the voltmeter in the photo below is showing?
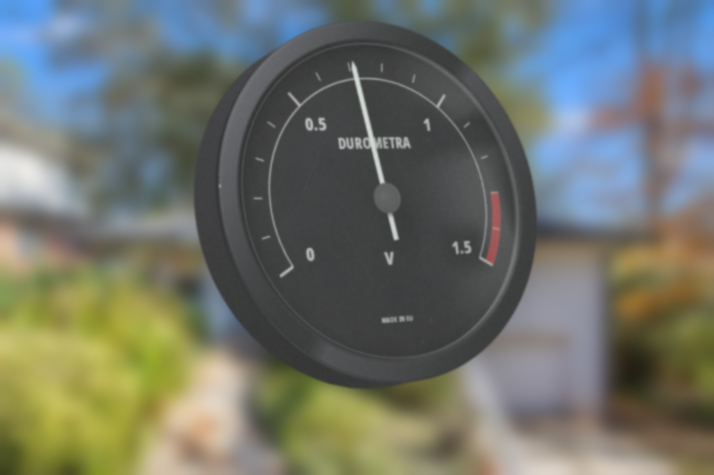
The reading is 0.7 V
